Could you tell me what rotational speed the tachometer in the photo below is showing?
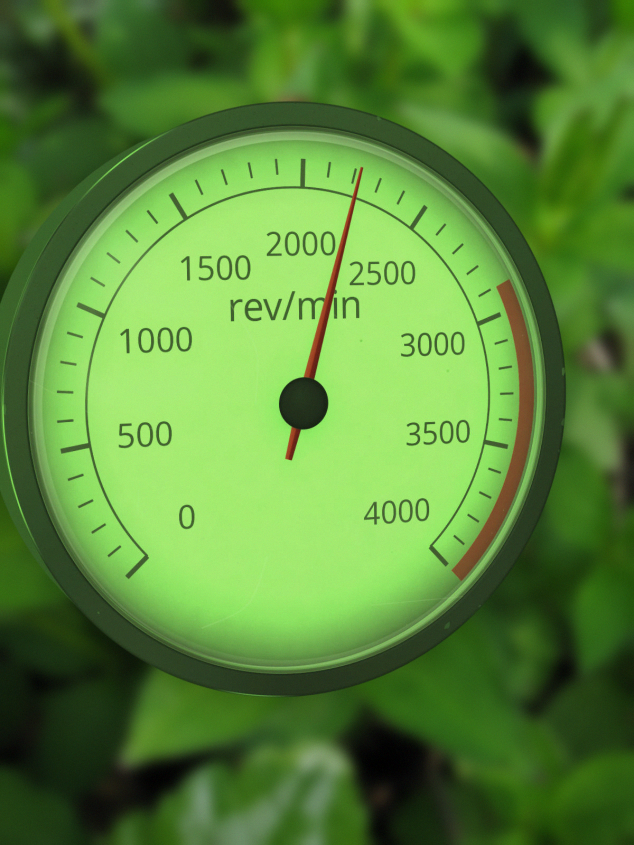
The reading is 2200 rpm
